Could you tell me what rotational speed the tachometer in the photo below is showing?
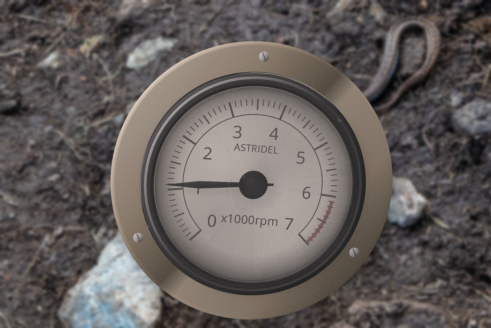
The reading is 1100 rpm
